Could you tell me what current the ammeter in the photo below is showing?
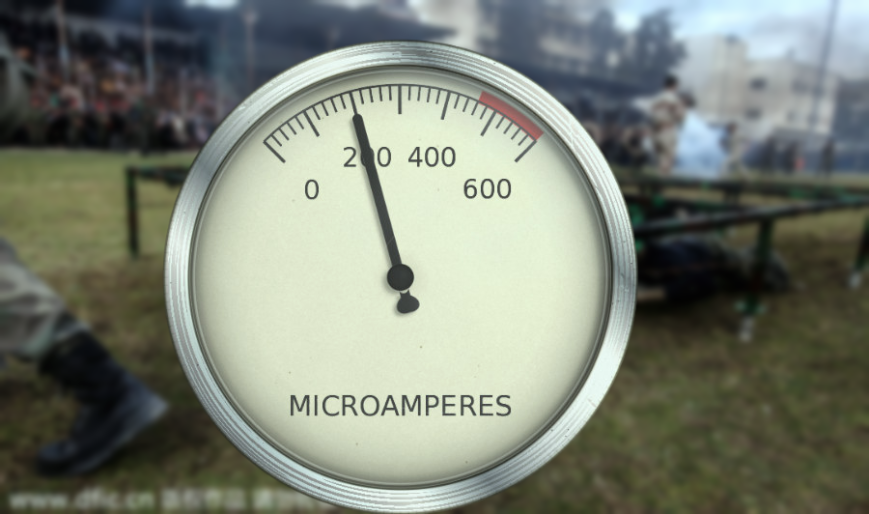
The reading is 200 µA
